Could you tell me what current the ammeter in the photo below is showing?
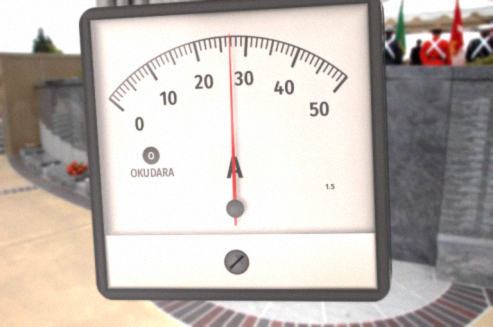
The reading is 27 A
